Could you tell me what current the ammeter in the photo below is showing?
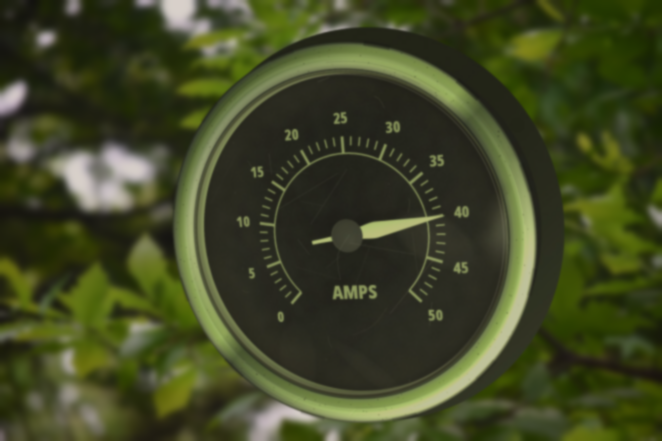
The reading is 40 A
